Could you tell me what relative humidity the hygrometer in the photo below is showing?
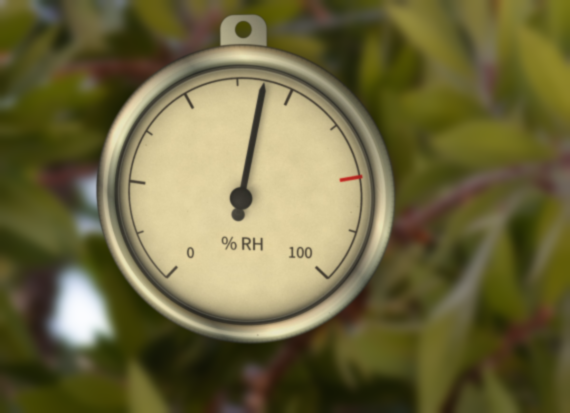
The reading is 55 %
